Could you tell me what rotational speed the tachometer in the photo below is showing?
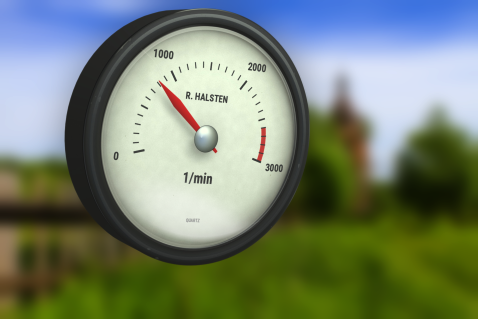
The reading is 800 rpm
